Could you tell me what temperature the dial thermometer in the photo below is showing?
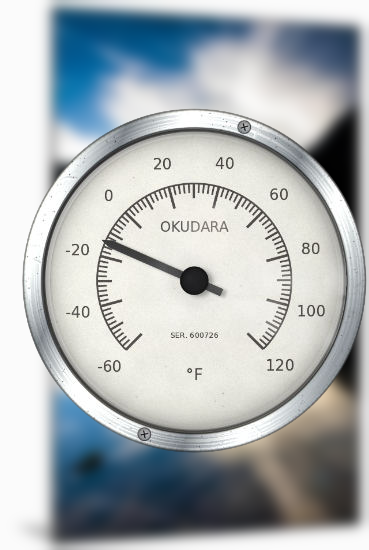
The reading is -14 °F
